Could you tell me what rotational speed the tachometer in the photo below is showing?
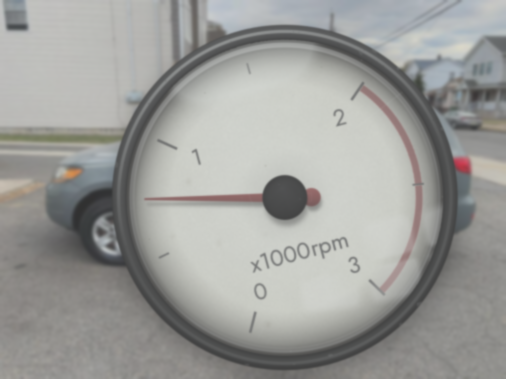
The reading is 750 rpm
